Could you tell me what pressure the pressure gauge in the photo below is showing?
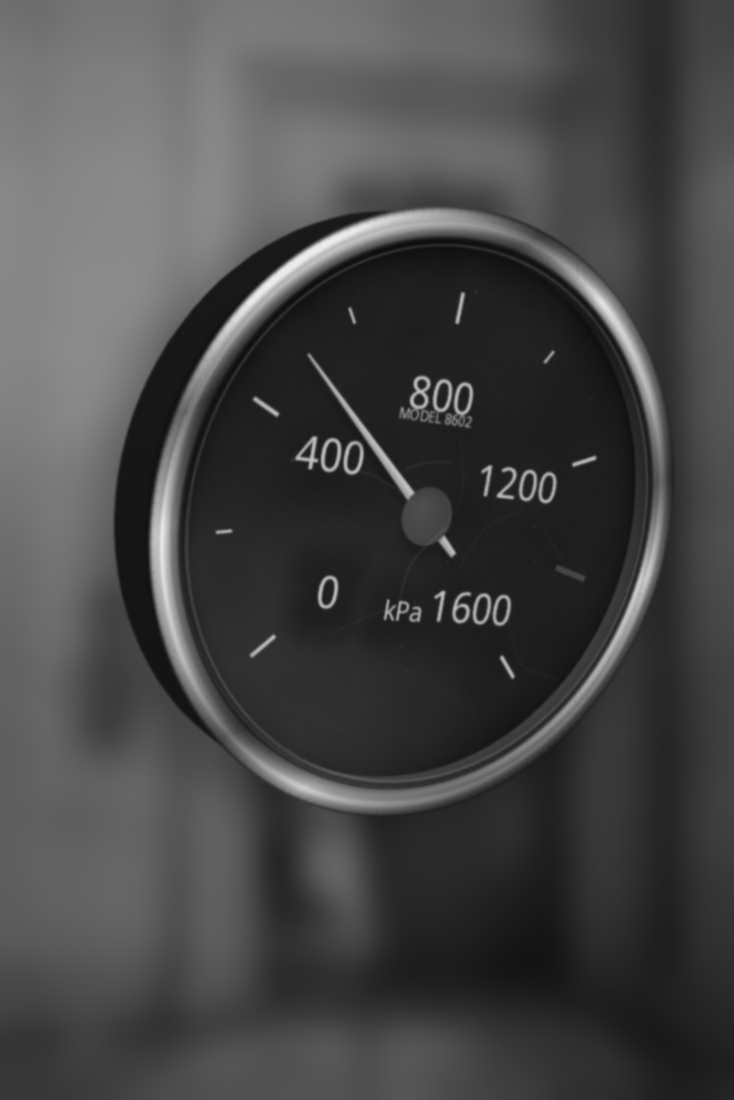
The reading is 500 kPa
